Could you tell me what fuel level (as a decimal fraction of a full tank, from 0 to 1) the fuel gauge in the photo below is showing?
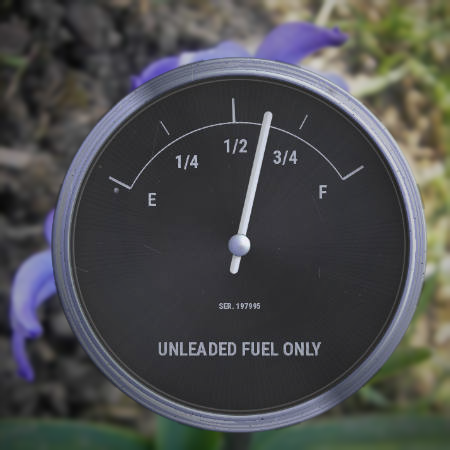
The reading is 0.625
